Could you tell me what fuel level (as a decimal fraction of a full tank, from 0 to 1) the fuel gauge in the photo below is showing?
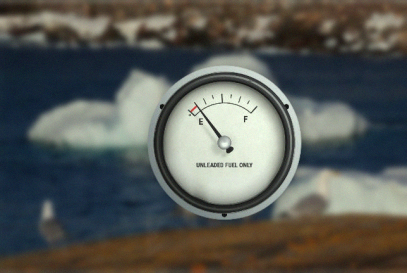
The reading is 0.125
